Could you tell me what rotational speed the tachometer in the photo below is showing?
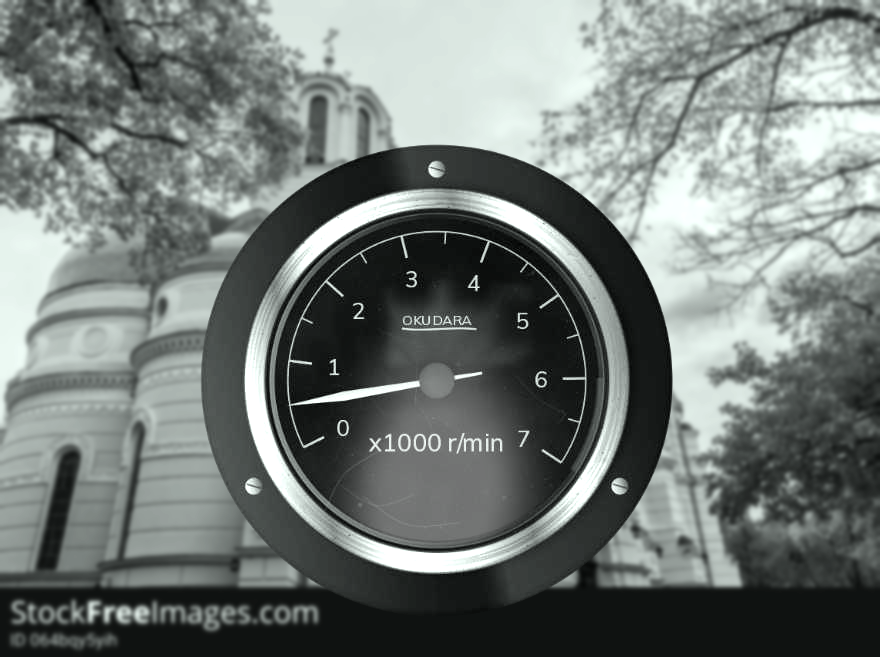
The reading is 500 rpm
